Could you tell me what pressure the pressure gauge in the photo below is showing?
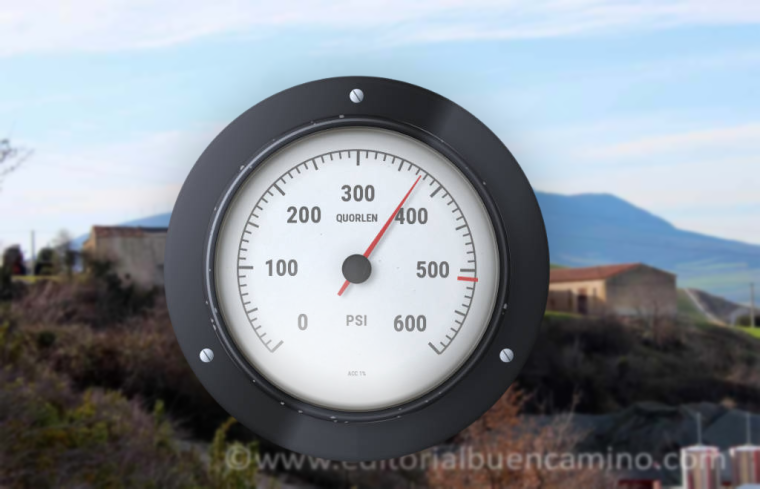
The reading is 375 psi
